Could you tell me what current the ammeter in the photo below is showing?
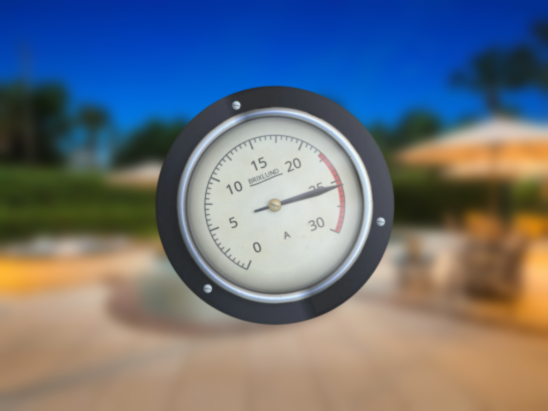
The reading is 25.5 A
